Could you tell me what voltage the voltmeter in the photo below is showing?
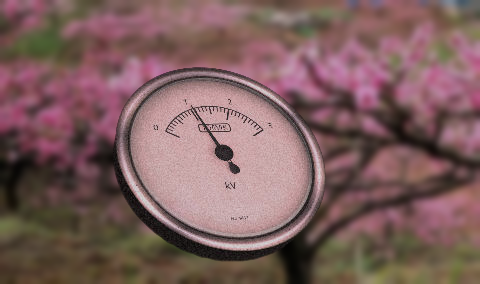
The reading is 1 kV
